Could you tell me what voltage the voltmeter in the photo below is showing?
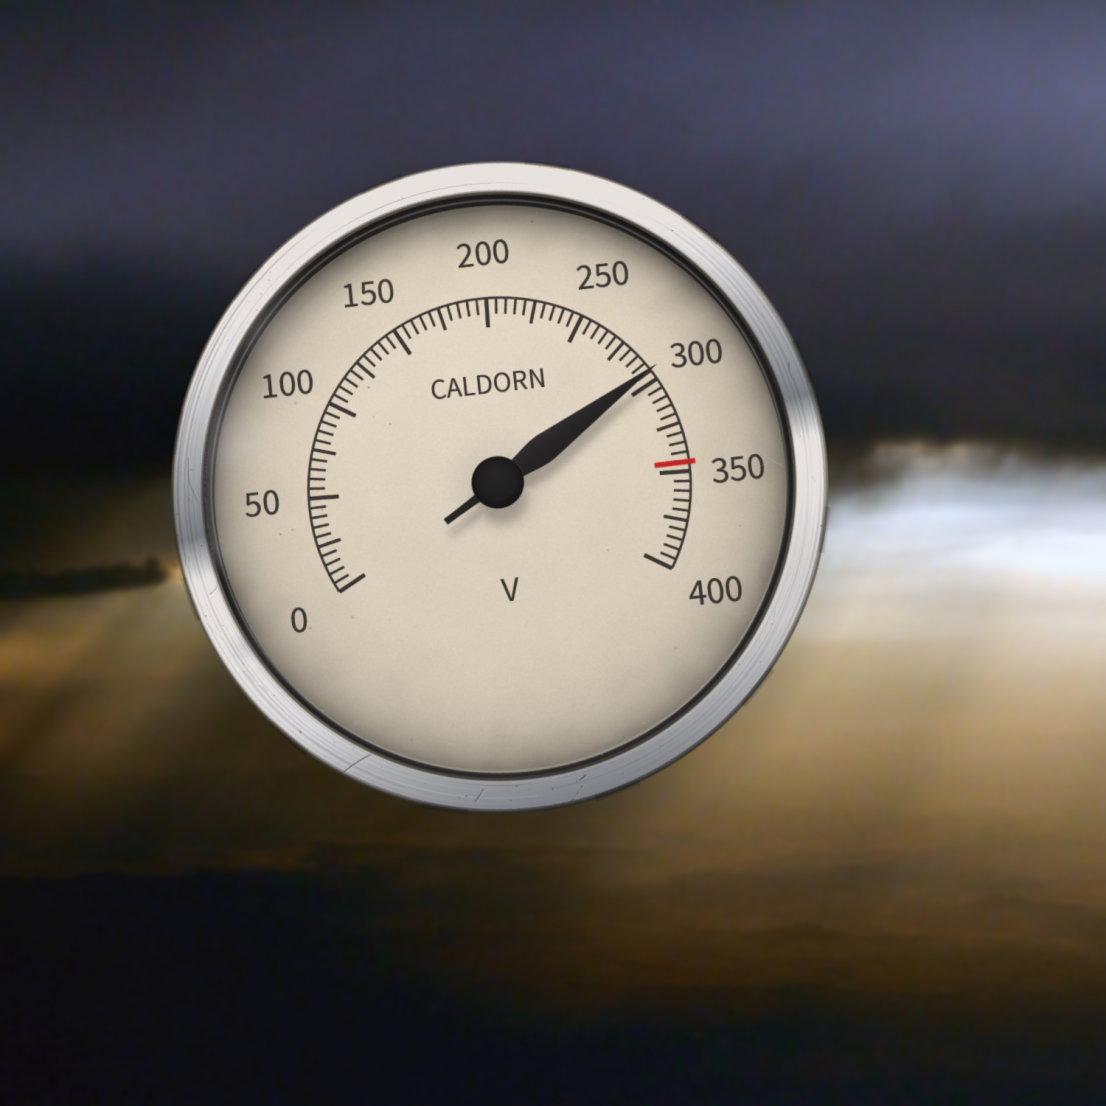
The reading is 295 V
